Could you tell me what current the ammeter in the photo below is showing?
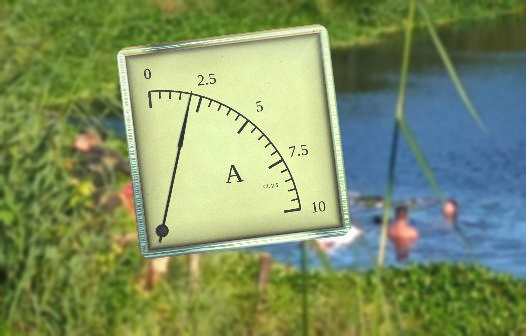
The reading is 2 A
